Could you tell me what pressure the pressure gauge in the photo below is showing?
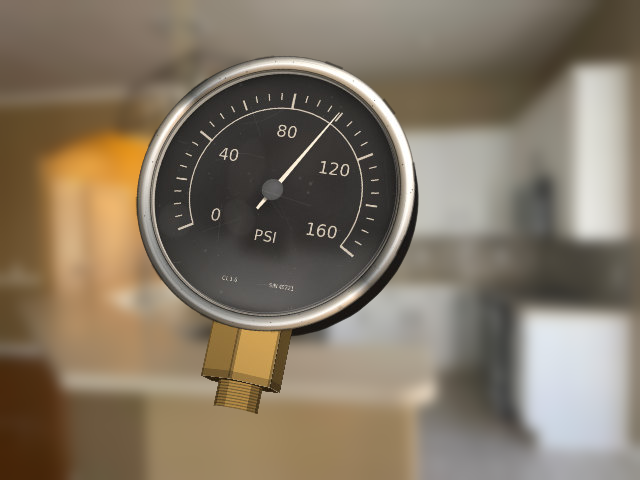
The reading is 100 psi
